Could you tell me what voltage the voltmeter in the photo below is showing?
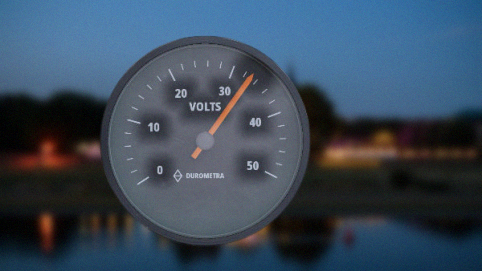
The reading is 33 V
